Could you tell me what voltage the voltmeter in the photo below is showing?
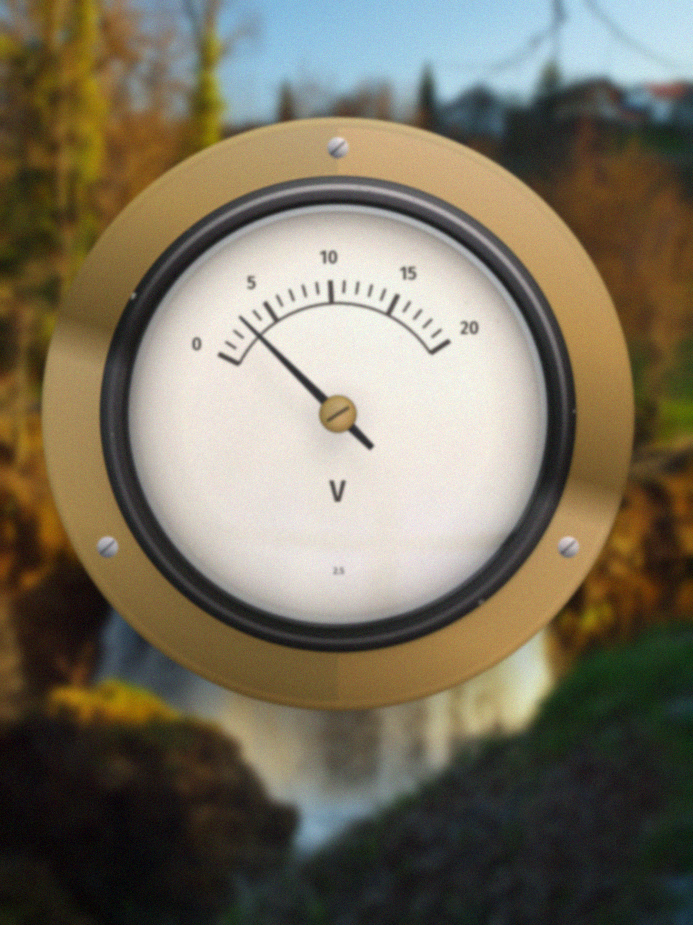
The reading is 3 V
